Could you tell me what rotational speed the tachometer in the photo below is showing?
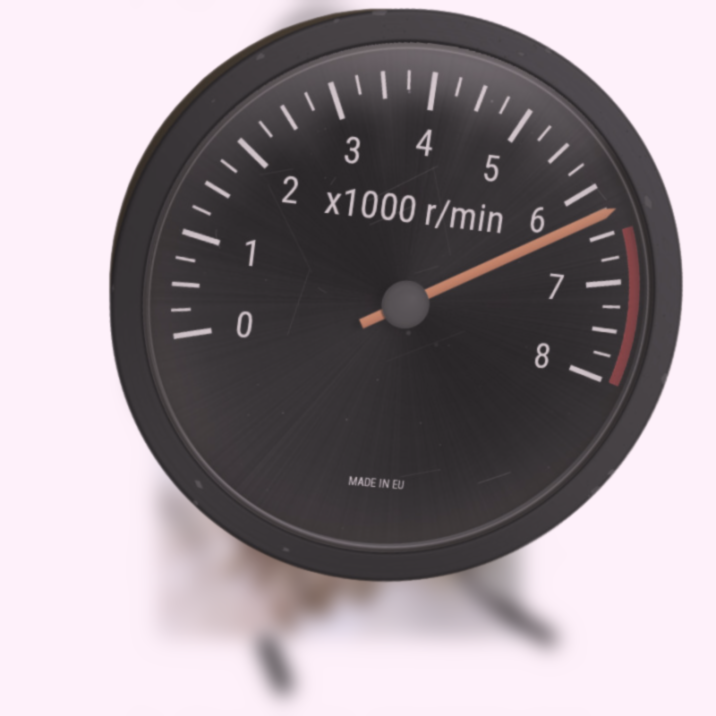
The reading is 6250 rpm
